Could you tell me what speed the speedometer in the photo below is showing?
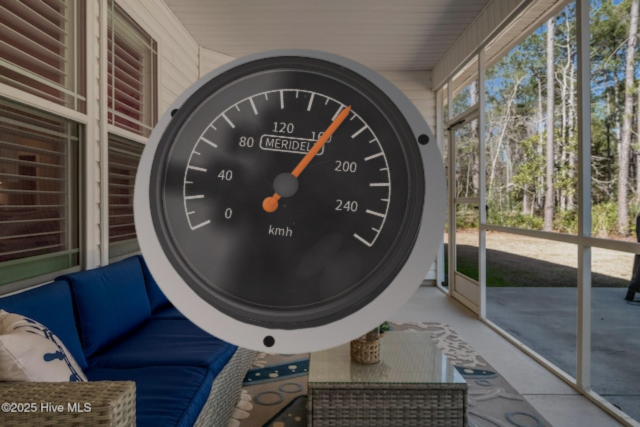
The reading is 165 km/h
